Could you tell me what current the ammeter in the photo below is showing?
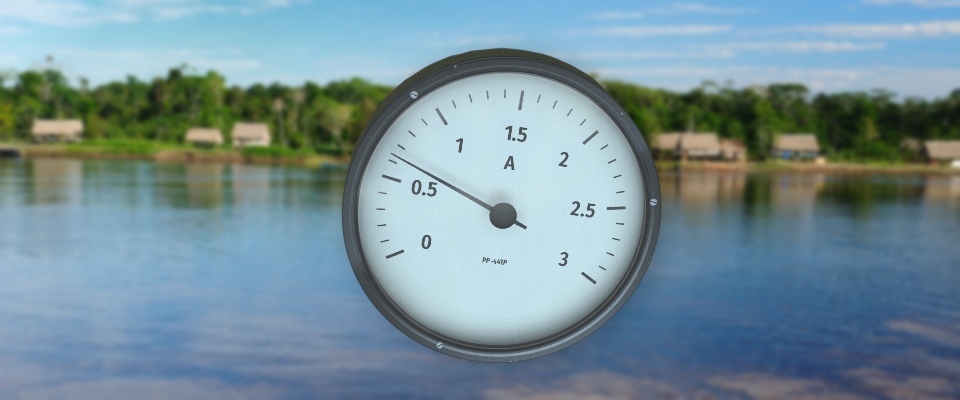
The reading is 0.65 A
